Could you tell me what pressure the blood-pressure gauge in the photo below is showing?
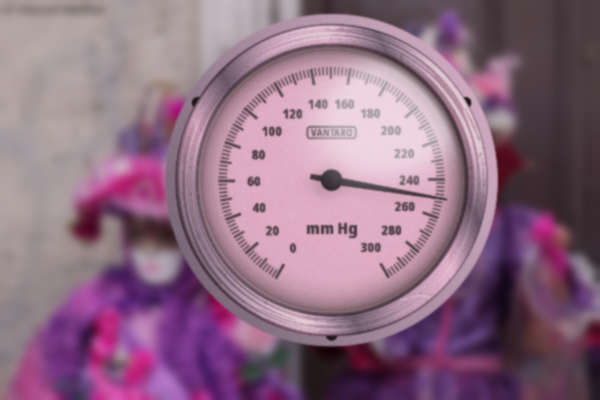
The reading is 250 mmHg
